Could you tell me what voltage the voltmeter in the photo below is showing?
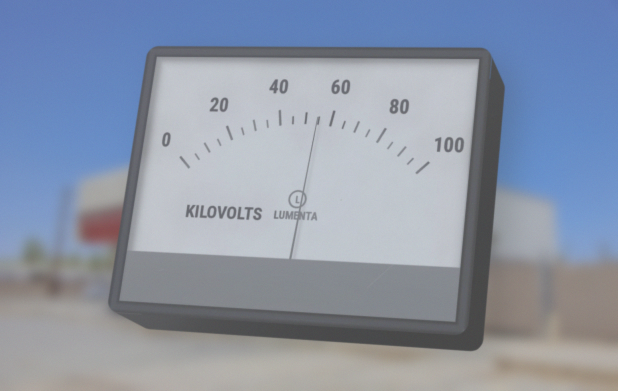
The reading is 55 kV
